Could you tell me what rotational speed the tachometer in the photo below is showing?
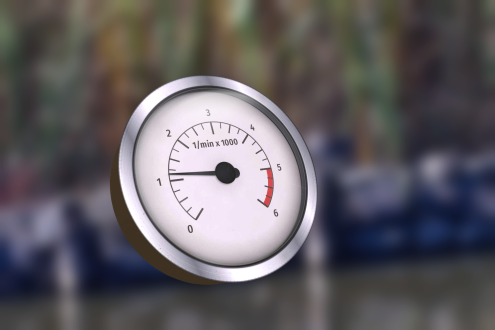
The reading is 1125 rpm
